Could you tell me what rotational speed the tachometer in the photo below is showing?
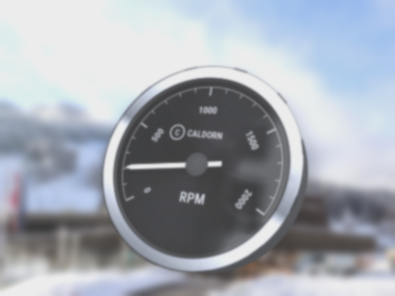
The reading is 200 rpm
